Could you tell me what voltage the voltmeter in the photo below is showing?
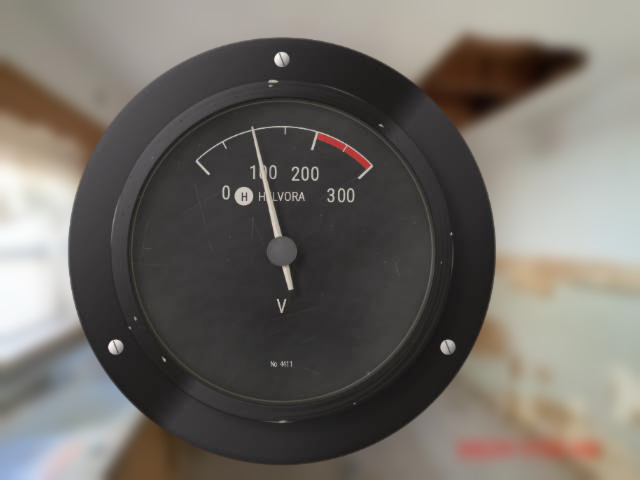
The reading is 100 V
